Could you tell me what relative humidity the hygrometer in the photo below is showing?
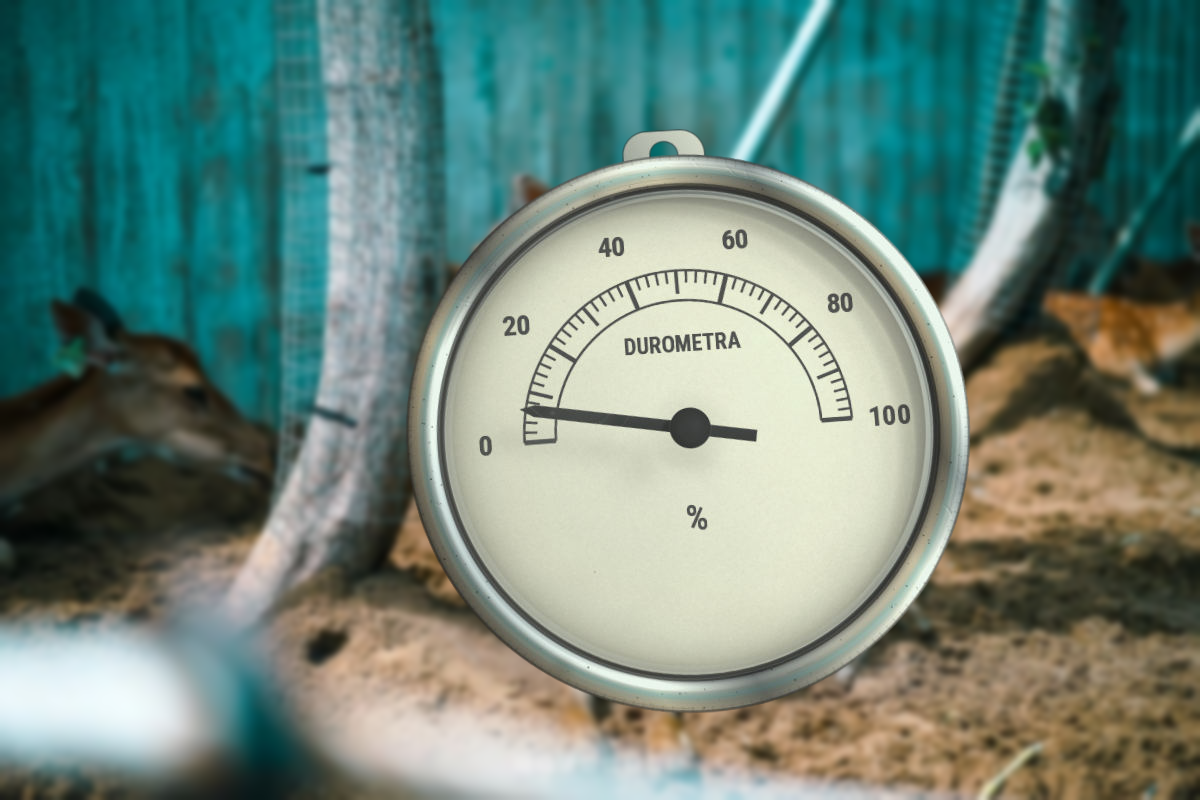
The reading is 6 %
